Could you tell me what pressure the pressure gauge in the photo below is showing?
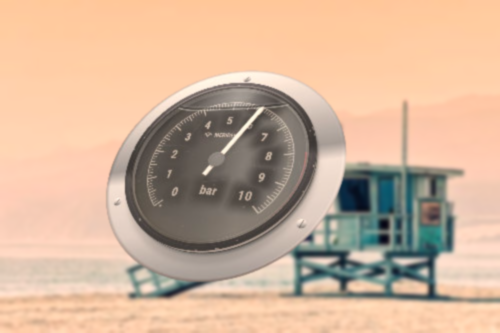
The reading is 6 bar
